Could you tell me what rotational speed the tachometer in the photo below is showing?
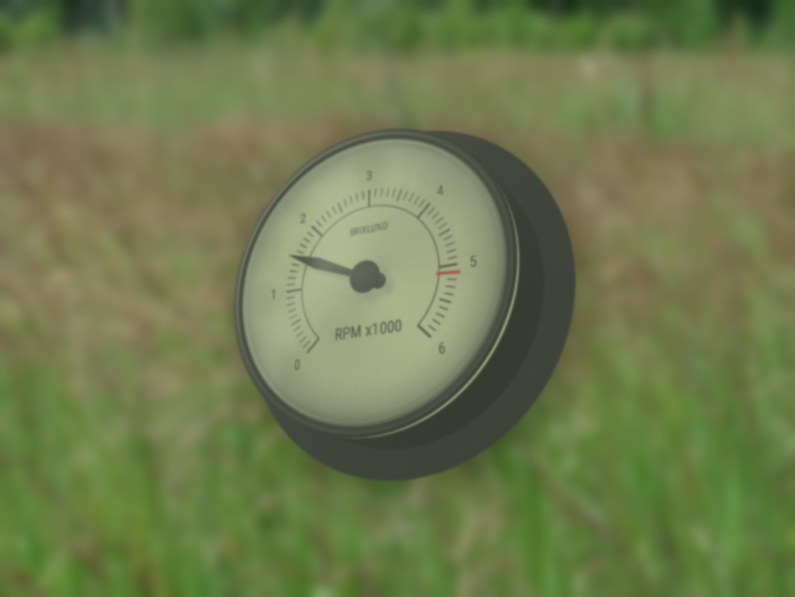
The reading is 1500 rpm
